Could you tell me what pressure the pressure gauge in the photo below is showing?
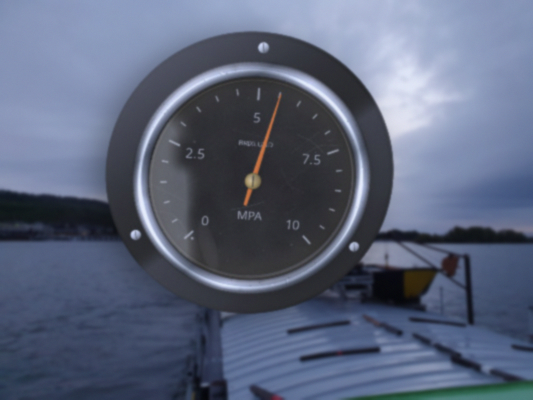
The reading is 5.5 MPa
